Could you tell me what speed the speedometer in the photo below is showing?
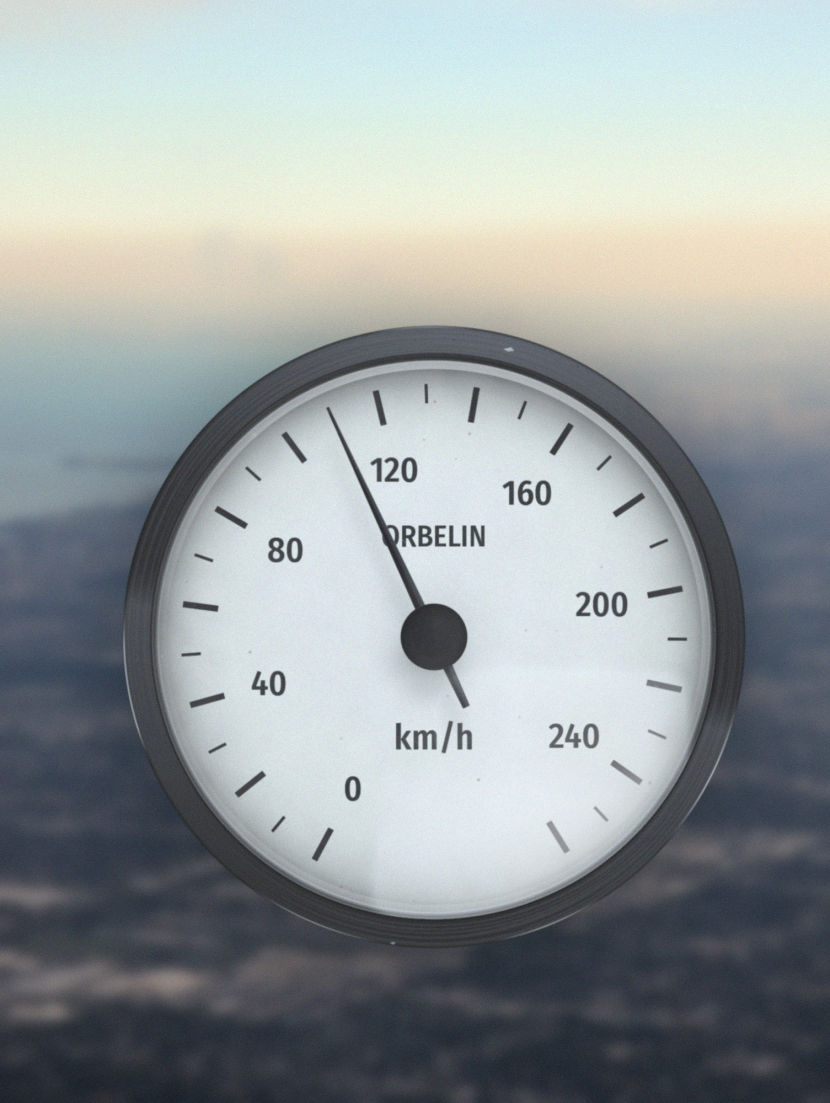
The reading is 110 km/h
